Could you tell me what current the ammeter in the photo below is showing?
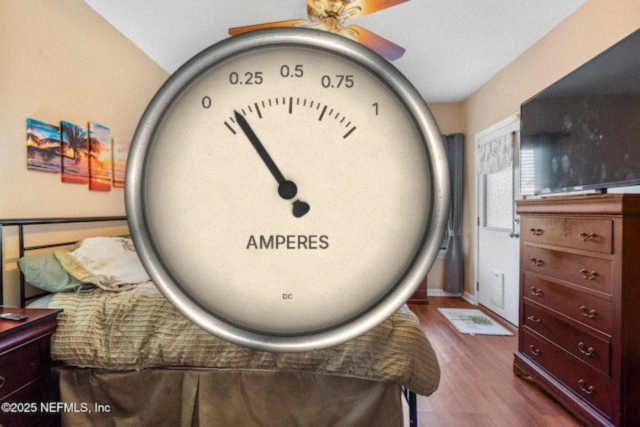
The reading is 0.1 A
